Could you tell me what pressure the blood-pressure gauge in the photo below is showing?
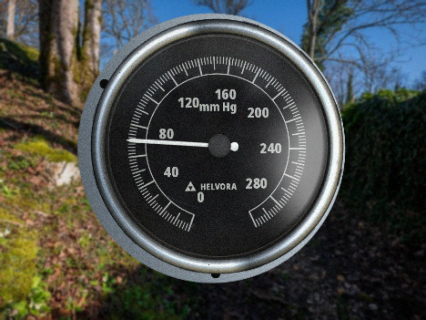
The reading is 70 mmHg
